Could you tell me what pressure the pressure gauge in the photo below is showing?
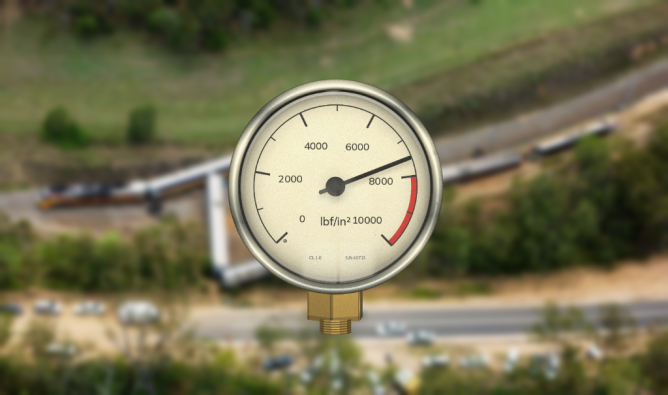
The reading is 7500 psi
